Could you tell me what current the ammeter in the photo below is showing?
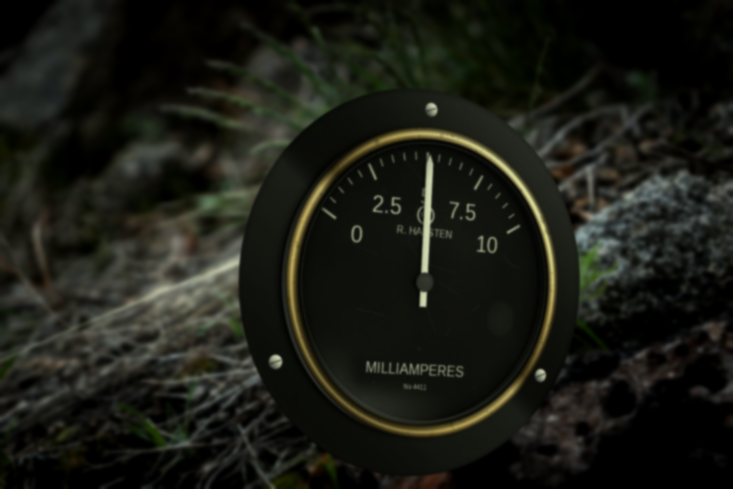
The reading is 5 mA
